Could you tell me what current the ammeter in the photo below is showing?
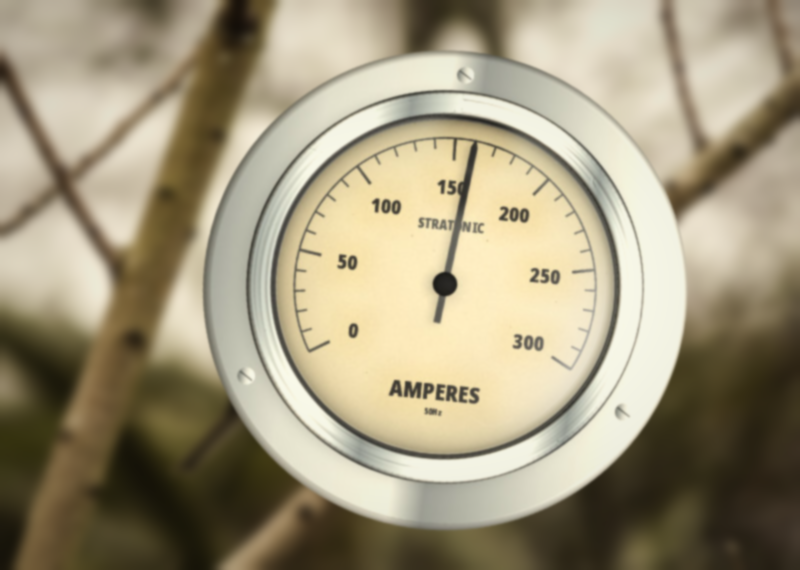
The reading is 160 A
